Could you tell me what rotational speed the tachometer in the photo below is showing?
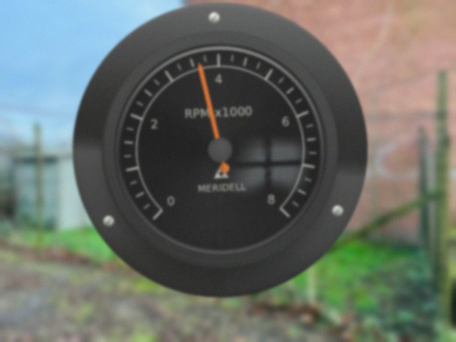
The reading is 3625 rpm
